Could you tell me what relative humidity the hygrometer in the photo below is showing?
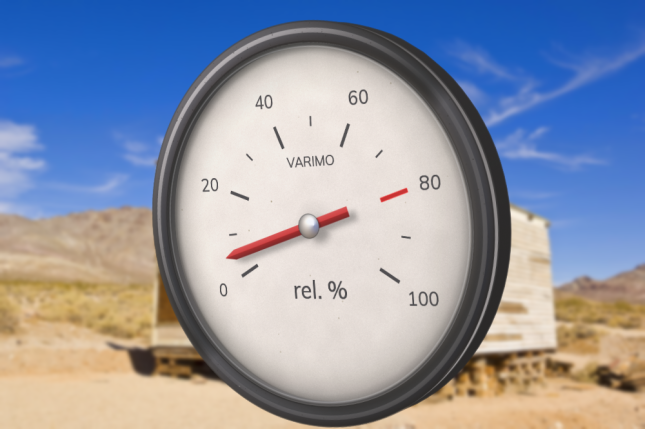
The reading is 5 %
